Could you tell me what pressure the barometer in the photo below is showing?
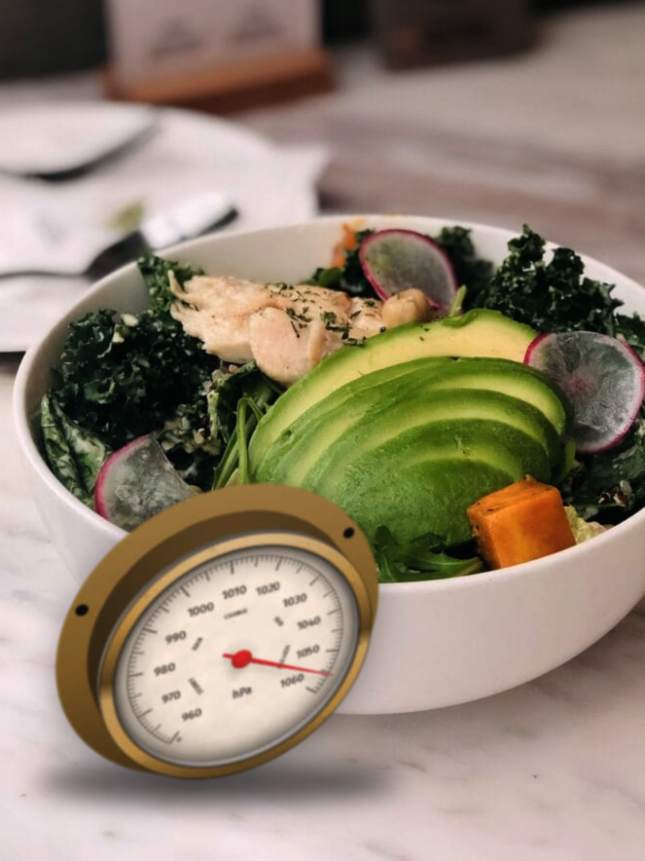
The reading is 1055 hPa
